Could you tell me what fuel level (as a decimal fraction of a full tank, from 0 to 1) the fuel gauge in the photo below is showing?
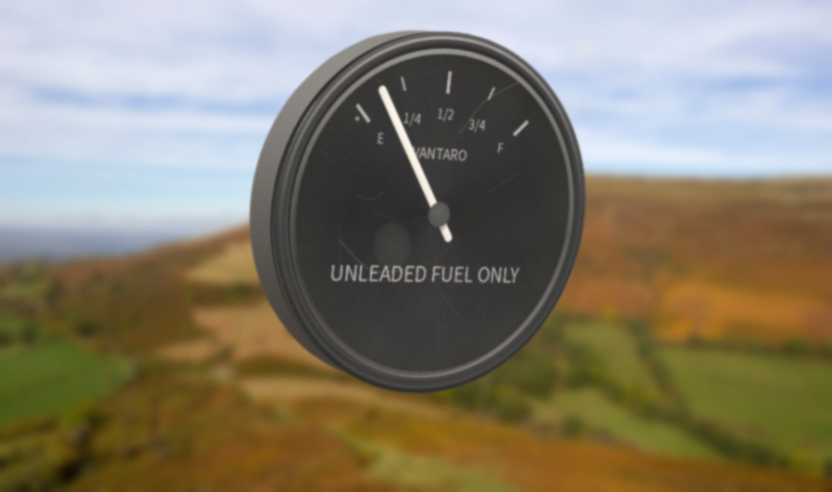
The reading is 0.125
